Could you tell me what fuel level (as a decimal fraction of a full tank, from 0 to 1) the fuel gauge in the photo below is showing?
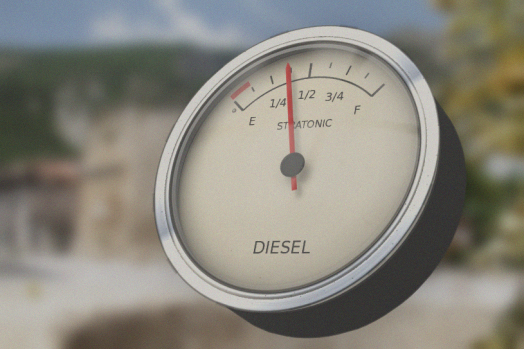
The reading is 0.375
